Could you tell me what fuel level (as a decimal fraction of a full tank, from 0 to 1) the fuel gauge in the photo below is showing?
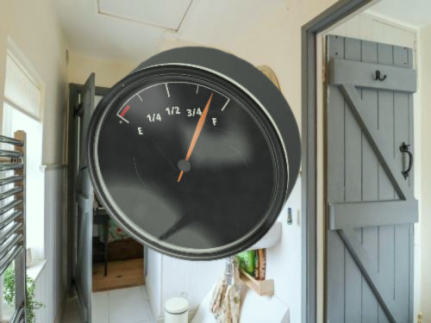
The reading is 0.875
